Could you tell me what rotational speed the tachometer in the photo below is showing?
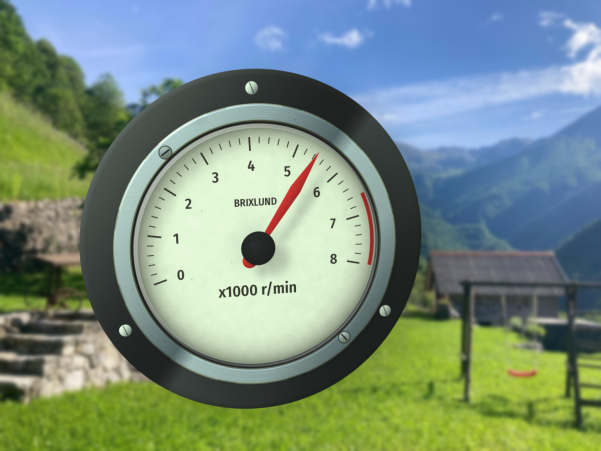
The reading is 5400 rpm
